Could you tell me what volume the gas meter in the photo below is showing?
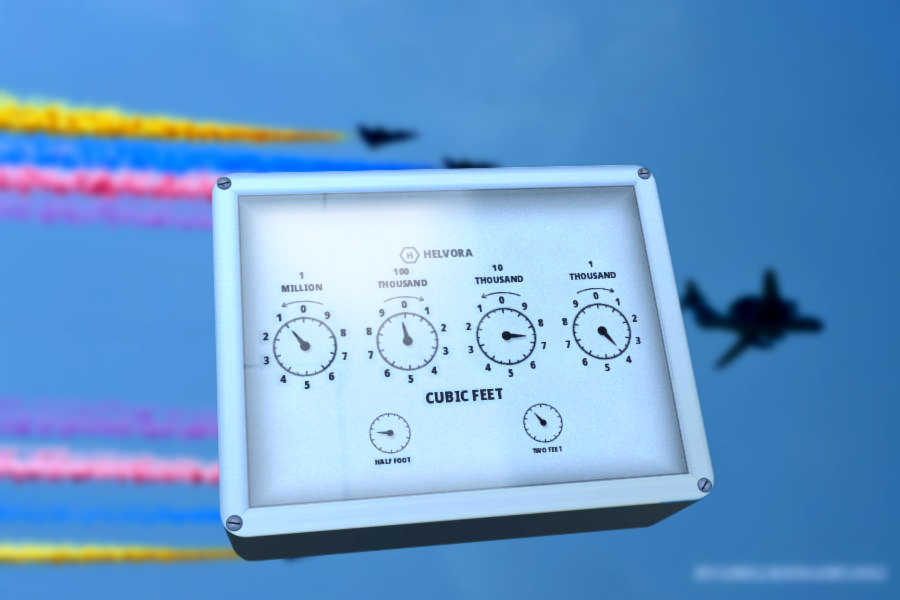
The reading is 97400 ft³
